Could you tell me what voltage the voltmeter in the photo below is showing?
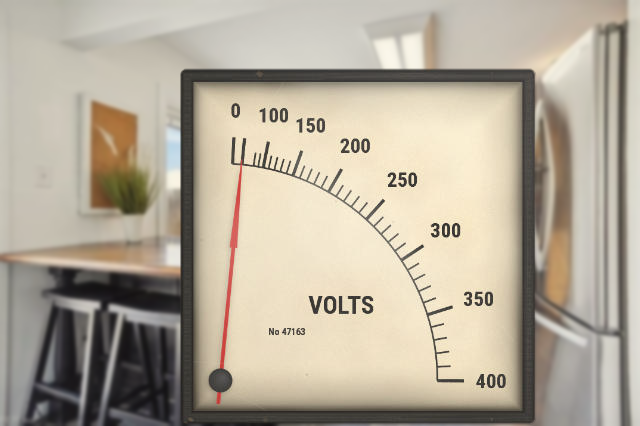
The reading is 50 V
